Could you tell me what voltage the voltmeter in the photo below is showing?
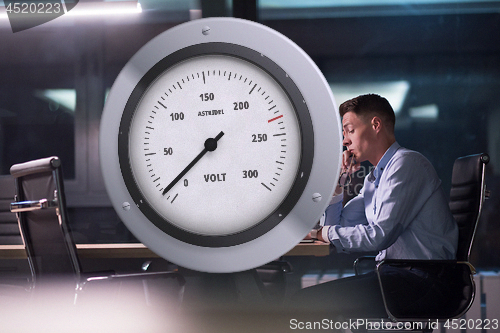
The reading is 10 V
